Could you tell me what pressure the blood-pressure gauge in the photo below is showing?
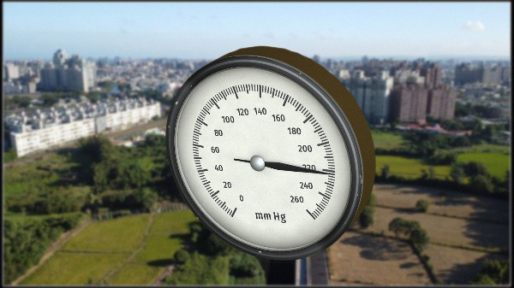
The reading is 220 mmHg
